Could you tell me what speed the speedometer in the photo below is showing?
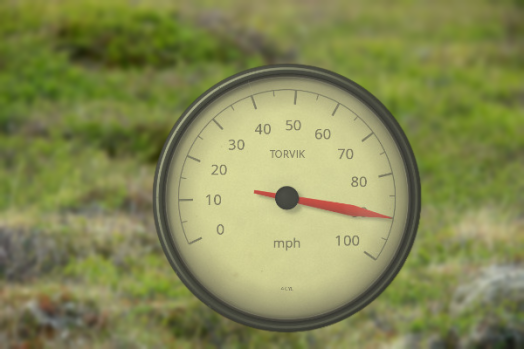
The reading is 90 mph
